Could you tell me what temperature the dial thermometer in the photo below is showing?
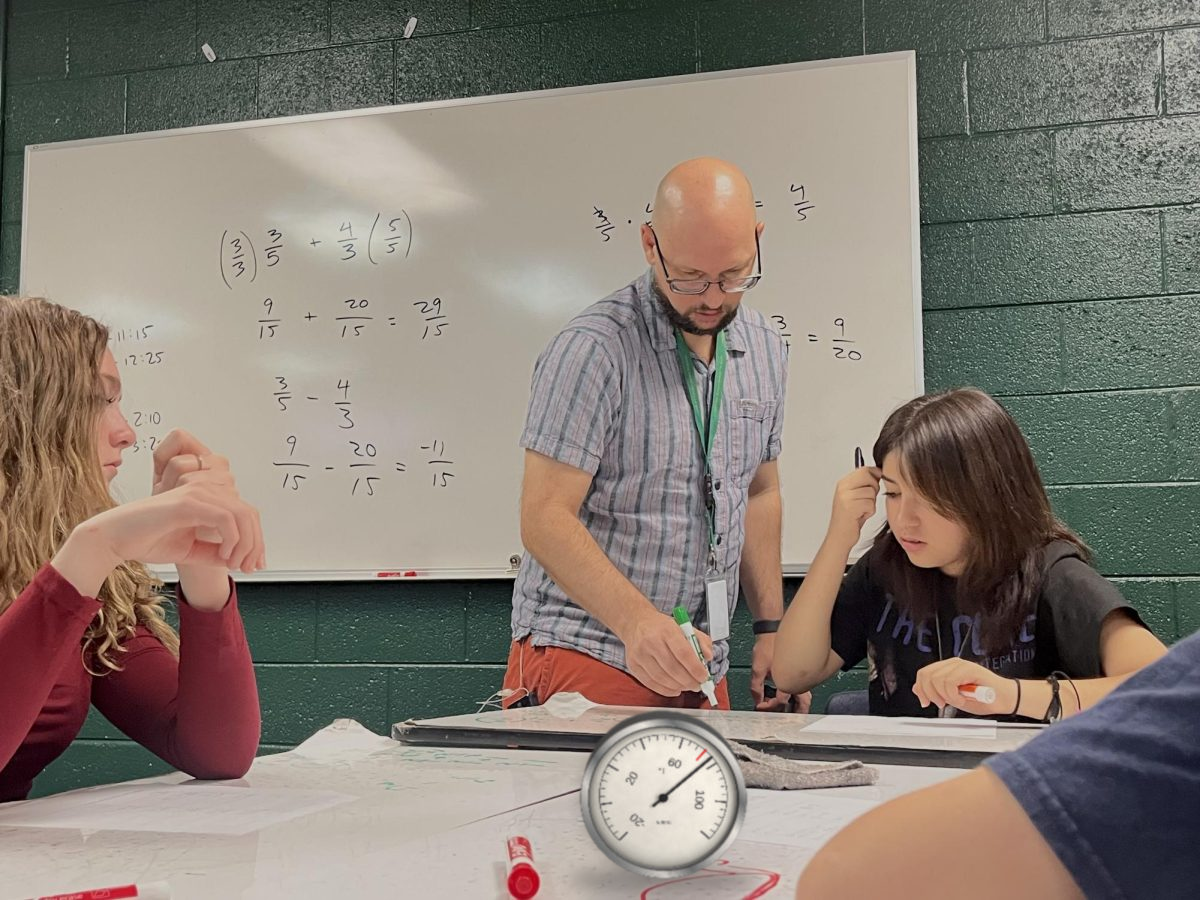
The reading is 76 °F
